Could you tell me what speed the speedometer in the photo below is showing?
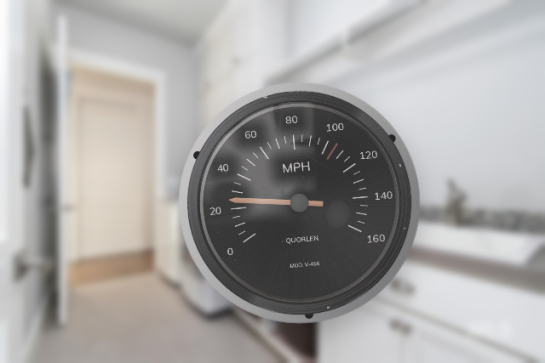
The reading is 25 mph
